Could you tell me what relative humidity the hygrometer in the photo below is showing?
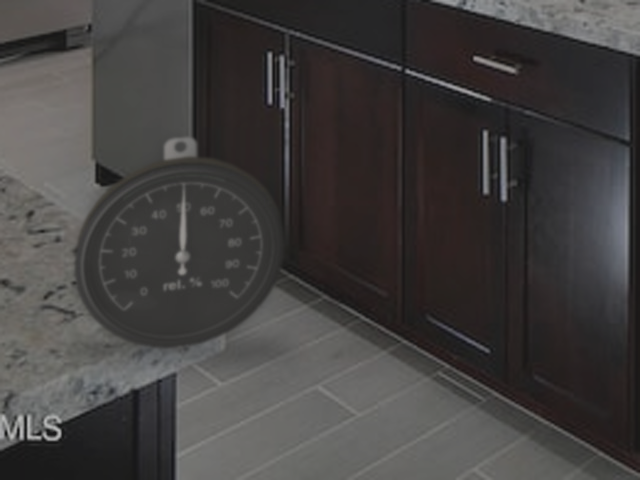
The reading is 50 %
